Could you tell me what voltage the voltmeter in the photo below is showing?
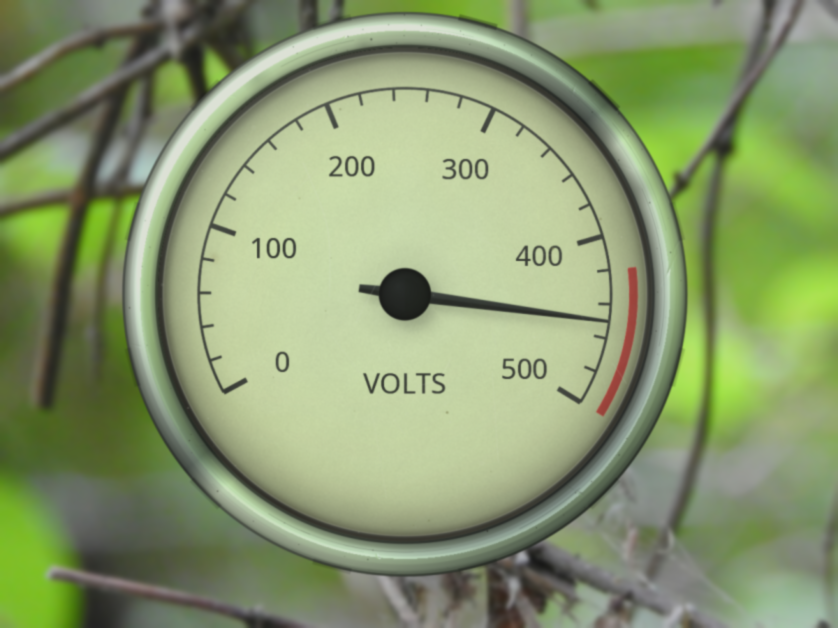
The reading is 450 V
